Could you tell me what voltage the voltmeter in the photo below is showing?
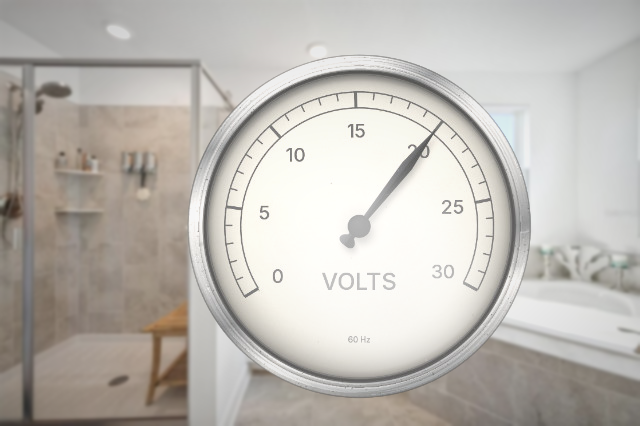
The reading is 20 V
